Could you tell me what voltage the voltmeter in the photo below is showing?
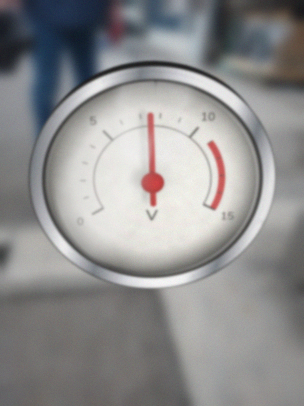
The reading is 7.5 V
